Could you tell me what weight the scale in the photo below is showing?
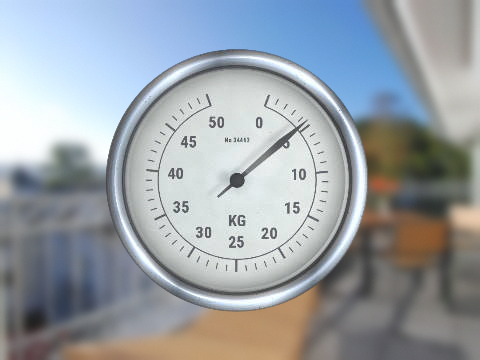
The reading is 4.5 kg
